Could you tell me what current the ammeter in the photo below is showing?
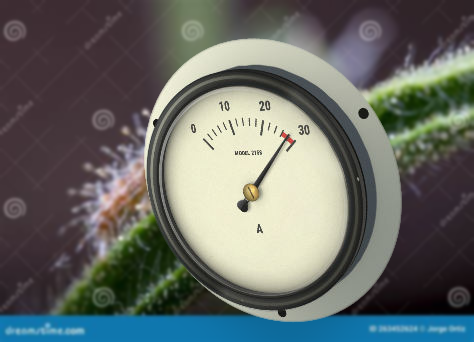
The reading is 28 A
